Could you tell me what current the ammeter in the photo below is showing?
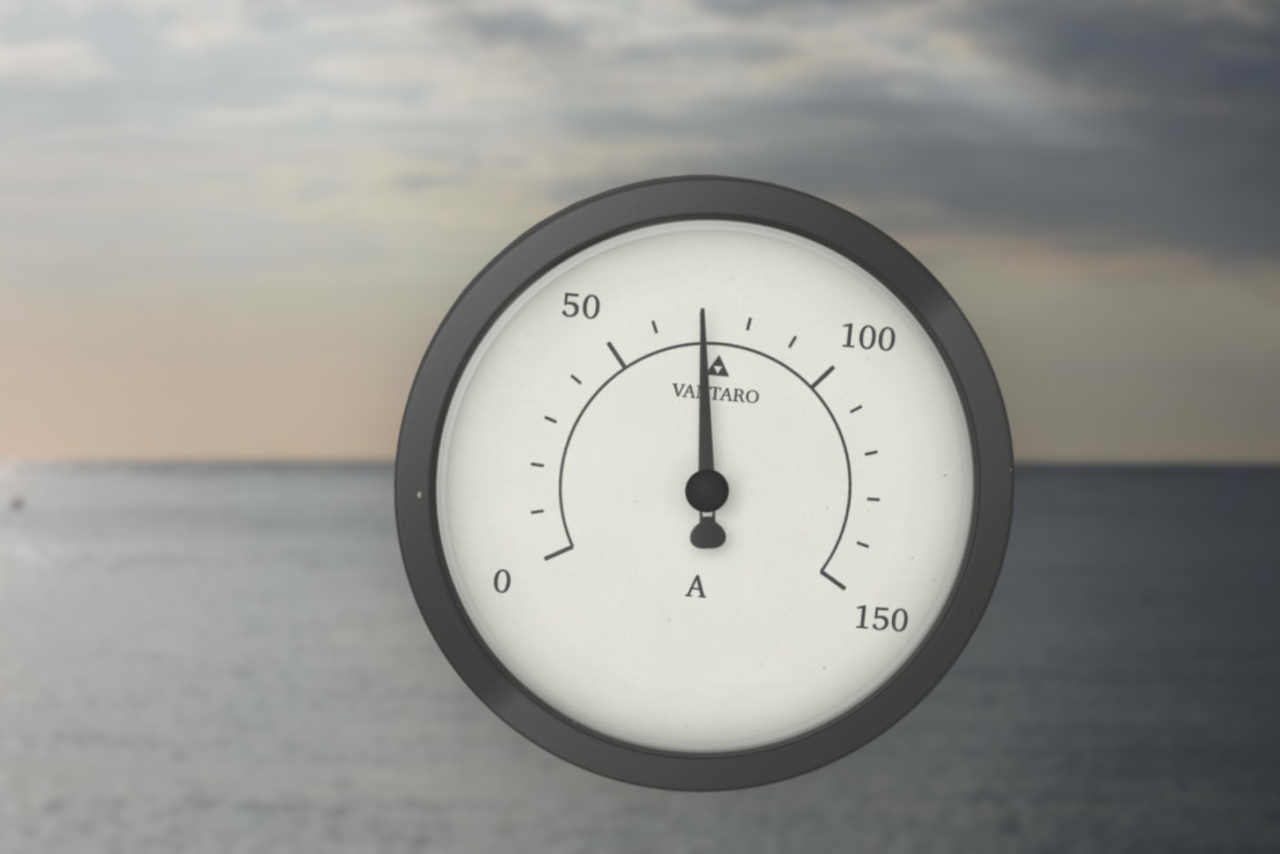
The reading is 70 A
